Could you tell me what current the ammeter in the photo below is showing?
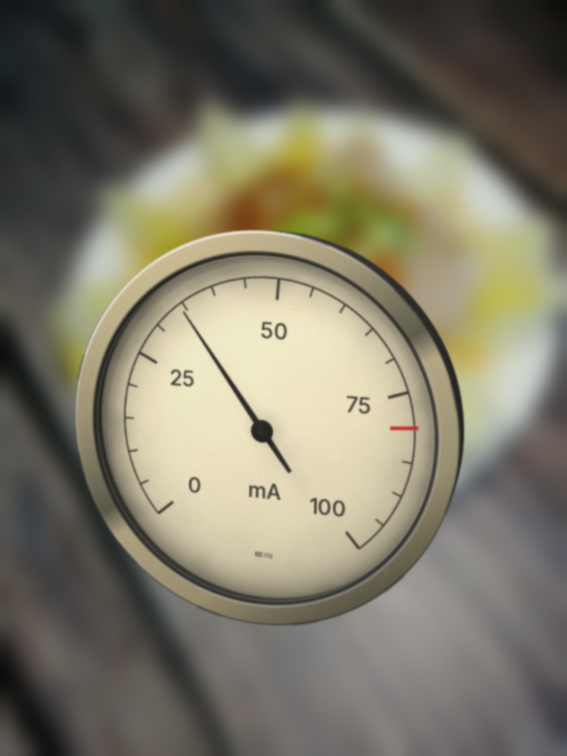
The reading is 35 mA
